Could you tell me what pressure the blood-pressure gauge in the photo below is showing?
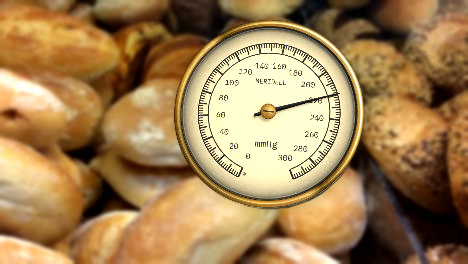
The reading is 220 mmHg
